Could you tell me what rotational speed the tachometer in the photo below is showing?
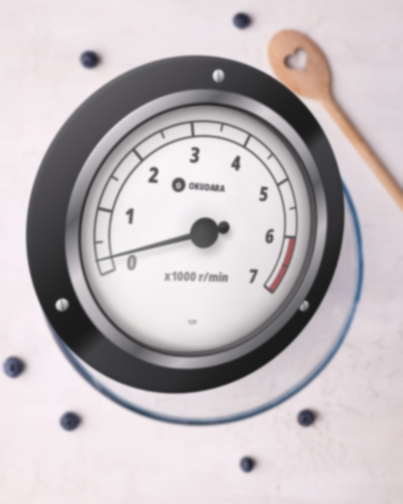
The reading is 250 rpm
